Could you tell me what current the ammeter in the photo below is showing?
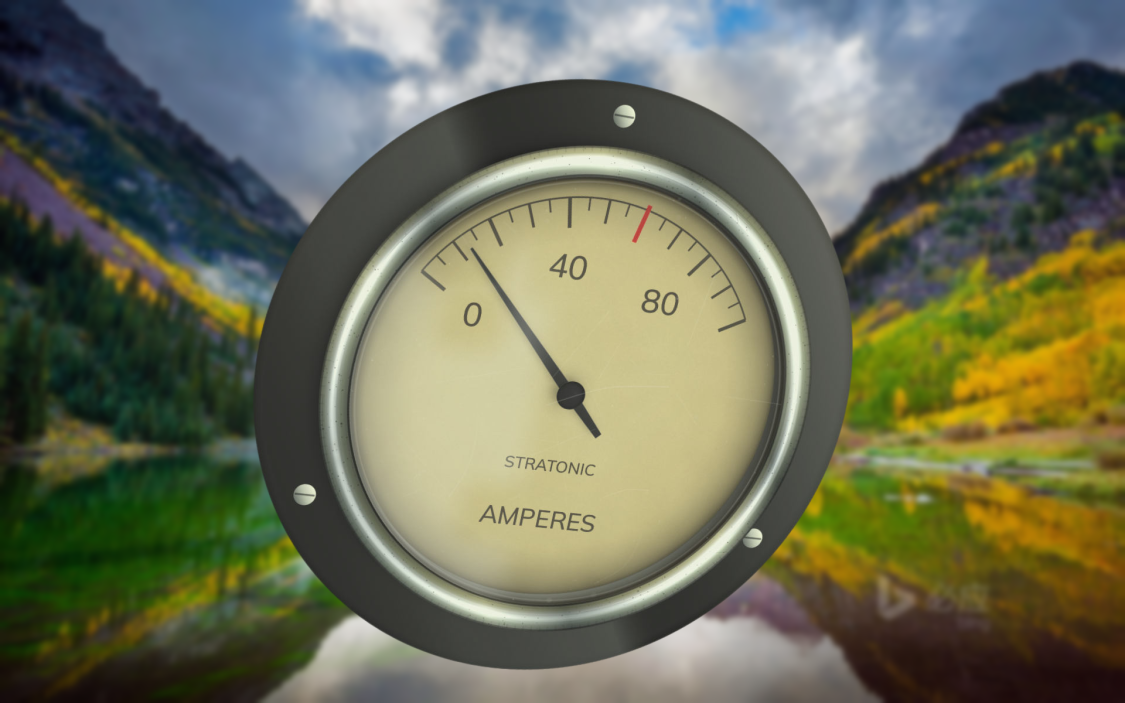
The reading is 12.5 A
